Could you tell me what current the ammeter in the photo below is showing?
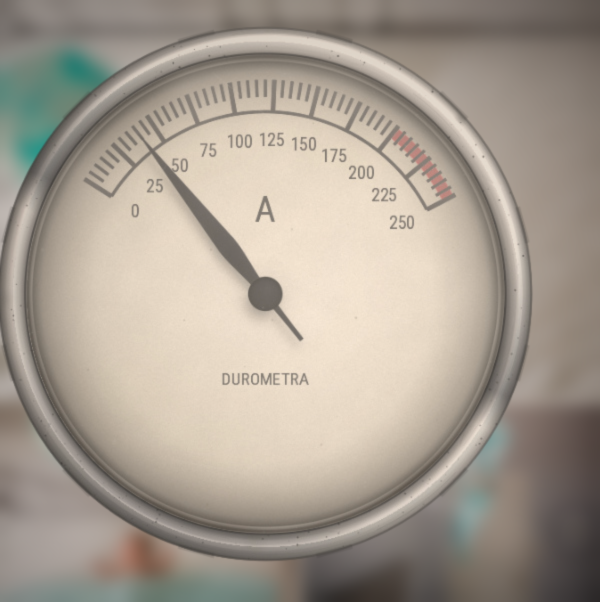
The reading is 40 A
